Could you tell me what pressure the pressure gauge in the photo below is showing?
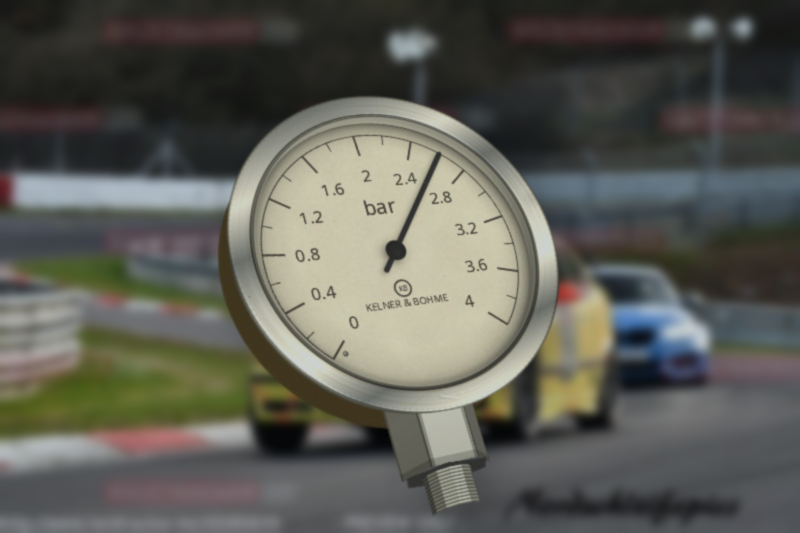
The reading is 2.6 bar
